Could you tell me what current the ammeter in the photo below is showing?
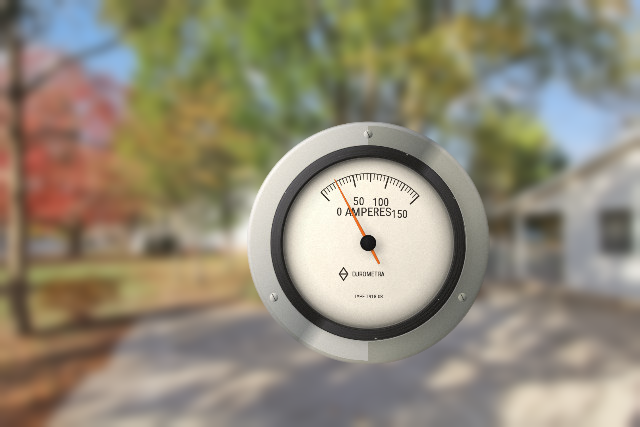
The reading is 25 A
